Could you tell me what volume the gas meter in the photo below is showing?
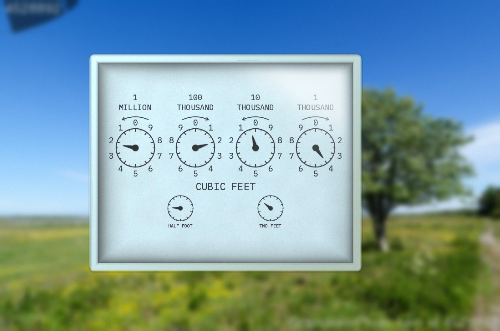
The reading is 220400 ft³
